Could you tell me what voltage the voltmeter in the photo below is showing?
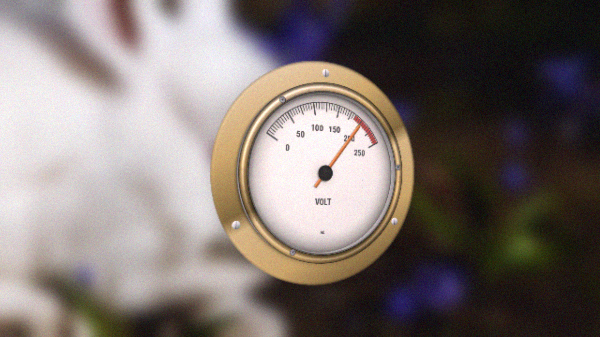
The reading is 200 V
